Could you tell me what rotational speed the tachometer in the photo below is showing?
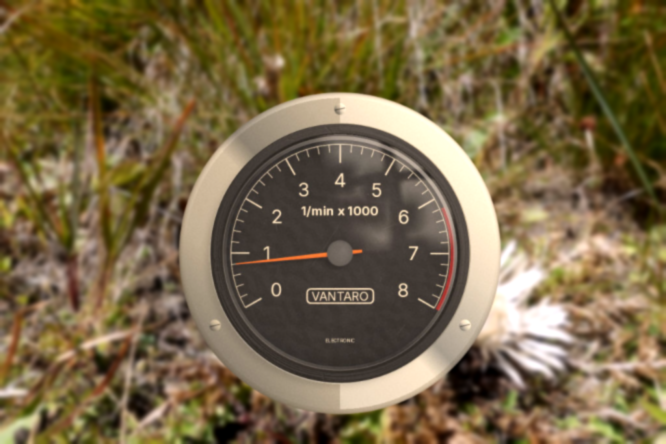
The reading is 800 rpm
